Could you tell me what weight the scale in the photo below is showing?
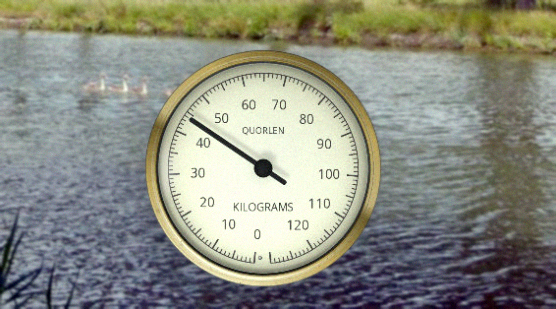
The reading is 44 kg
